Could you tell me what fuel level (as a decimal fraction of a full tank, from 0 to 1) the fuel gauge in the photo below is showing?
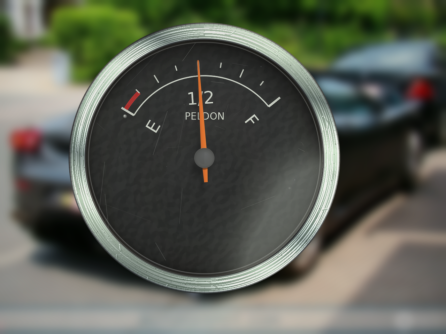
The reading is 0.5
